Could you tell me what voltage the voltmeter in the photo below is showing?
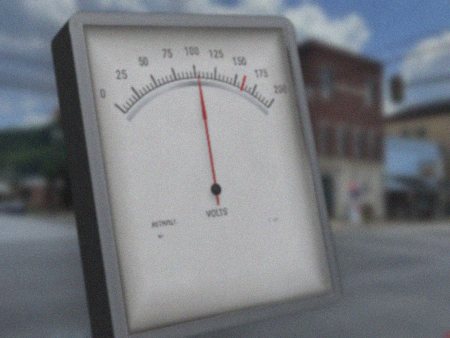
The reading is 100 V
